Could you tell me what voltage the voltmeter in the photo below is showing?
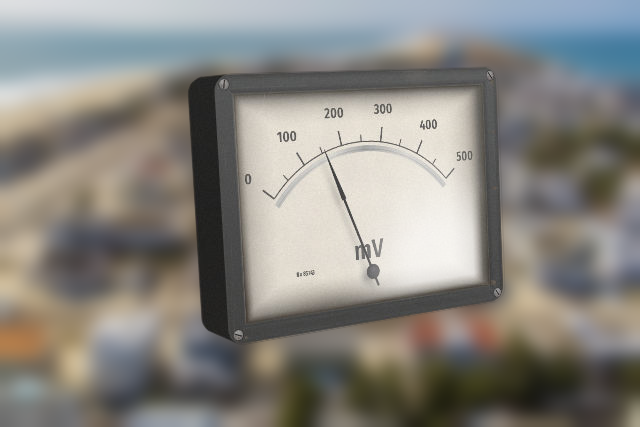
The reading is 150 mV
